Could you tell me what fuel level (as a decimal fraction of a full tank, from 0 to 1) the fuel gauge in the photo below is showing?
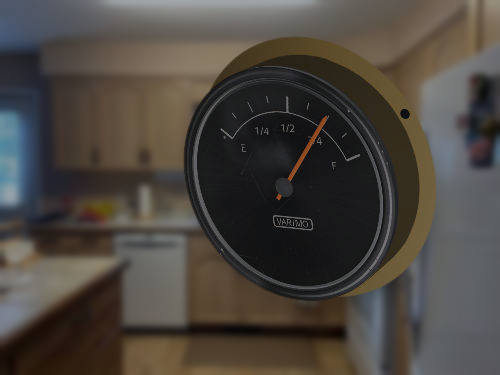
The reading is 0.75
